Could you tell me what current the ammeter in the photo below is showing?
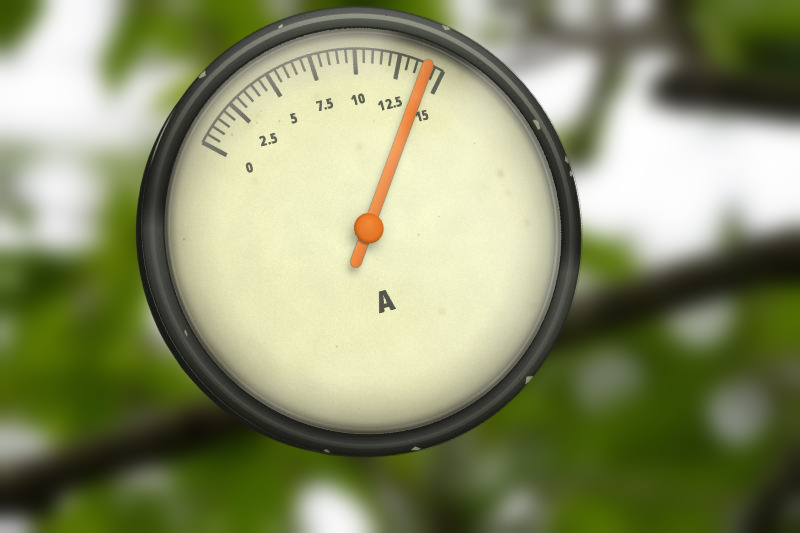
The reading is 14 A
